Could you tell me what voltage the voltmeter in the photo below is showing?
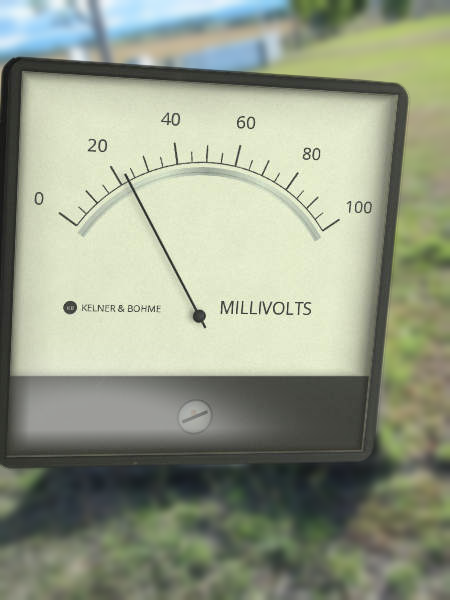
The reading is 22.5 mV
